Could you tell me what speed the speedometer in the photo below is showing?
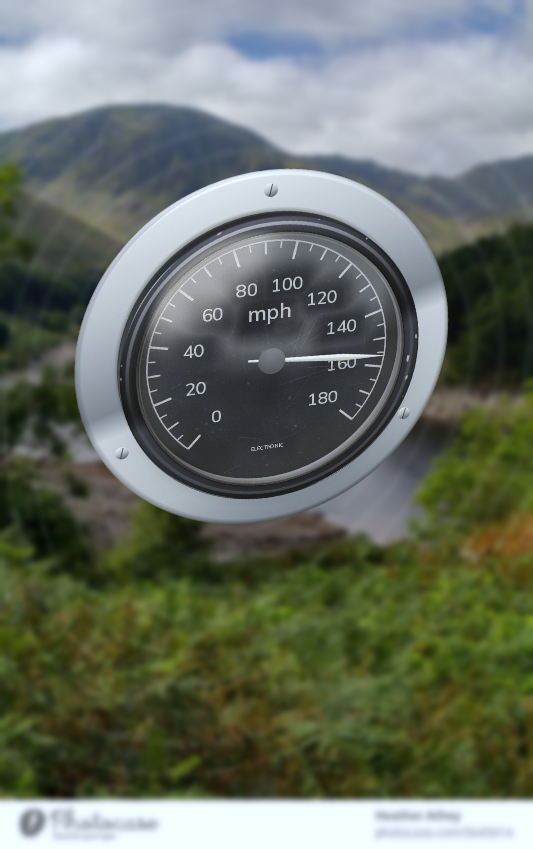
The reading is 155 mph
